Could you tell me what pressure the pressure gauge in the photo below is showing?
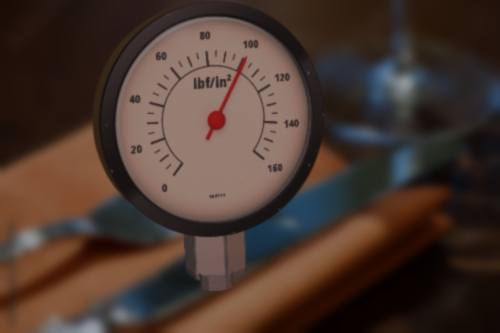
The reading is 100 psi
